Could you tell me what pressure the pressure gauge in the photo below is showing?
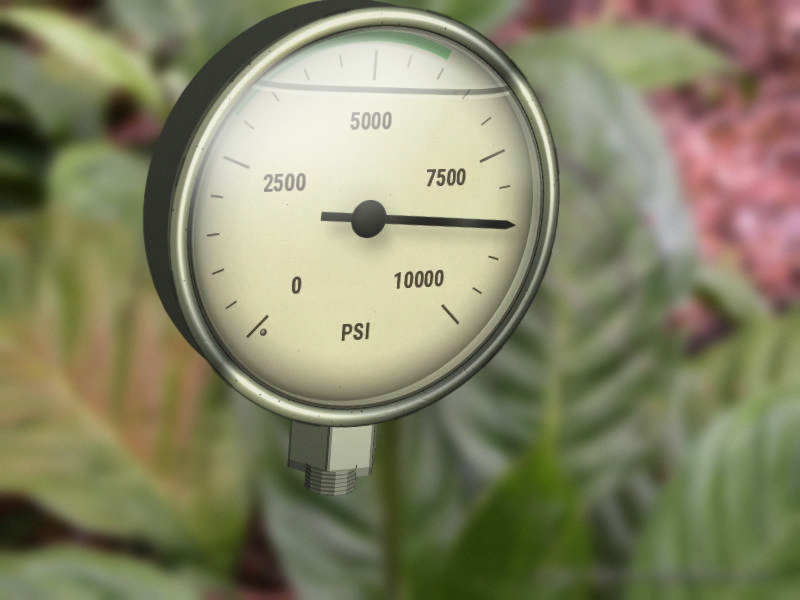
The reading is 8500 psi
